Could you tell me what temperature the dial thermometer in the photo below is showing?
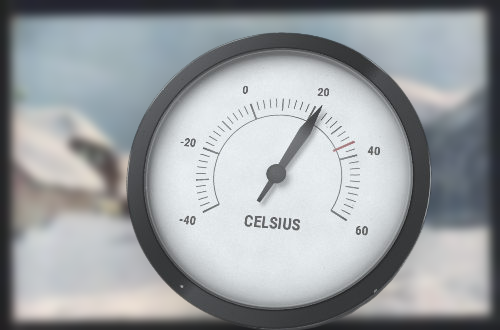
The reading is 22 °C
